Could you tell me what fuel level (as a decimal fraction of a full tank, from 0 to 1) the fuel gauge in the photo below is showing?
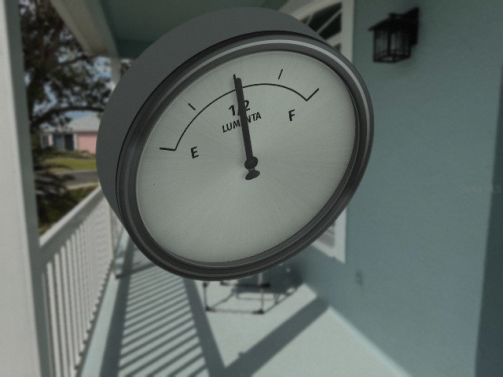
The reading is 0.5
